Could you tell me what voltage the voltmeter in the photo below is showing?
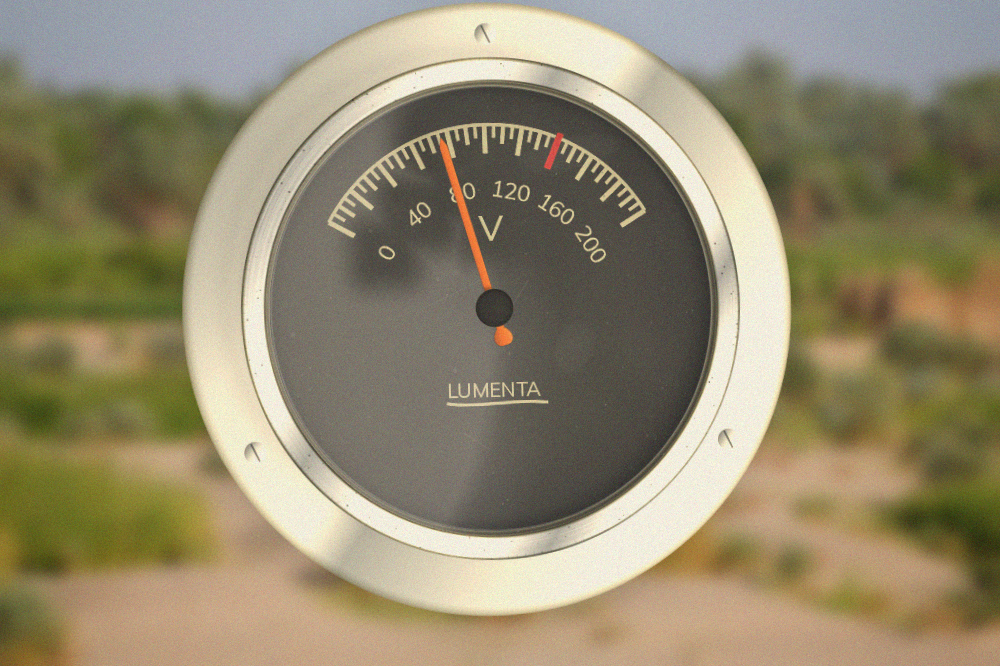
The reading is 75 V
